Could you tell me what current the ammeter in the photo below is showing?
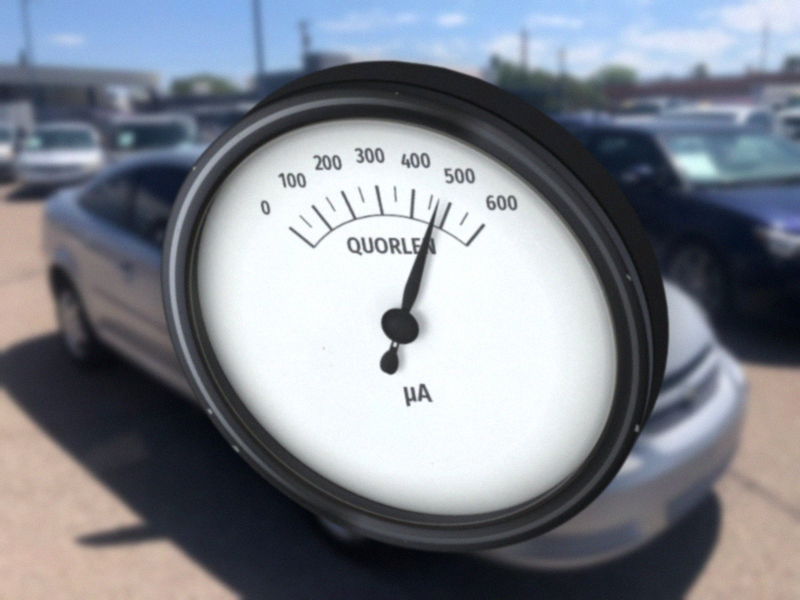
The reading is 475 µA
